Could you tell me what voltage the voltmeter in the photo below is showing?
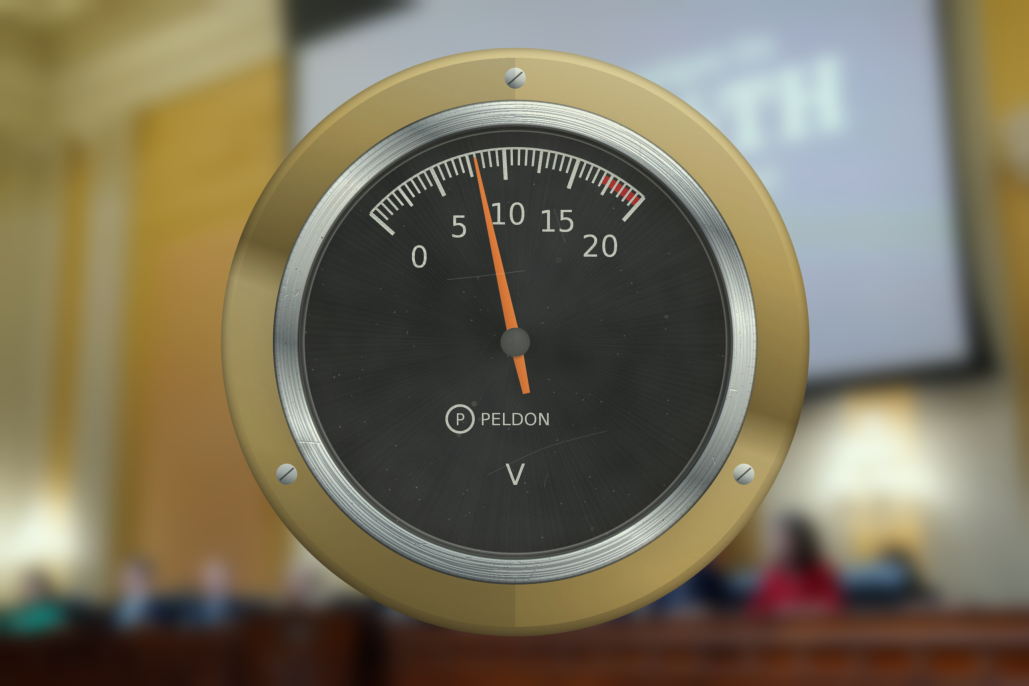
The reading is 8 V
